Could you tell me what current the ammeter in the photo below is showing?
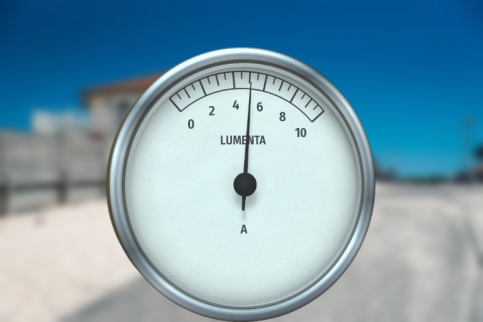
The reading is 5 A
